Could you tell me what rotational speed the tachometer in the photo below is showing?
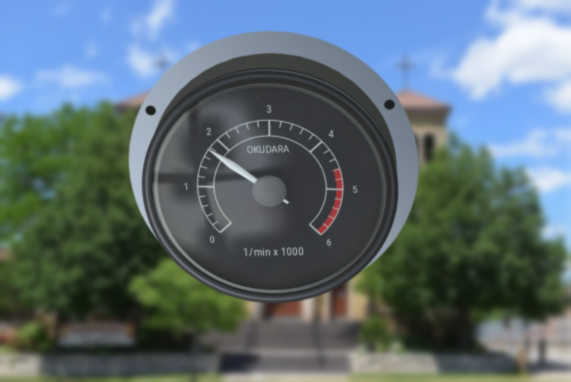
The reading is 1800 rpm
